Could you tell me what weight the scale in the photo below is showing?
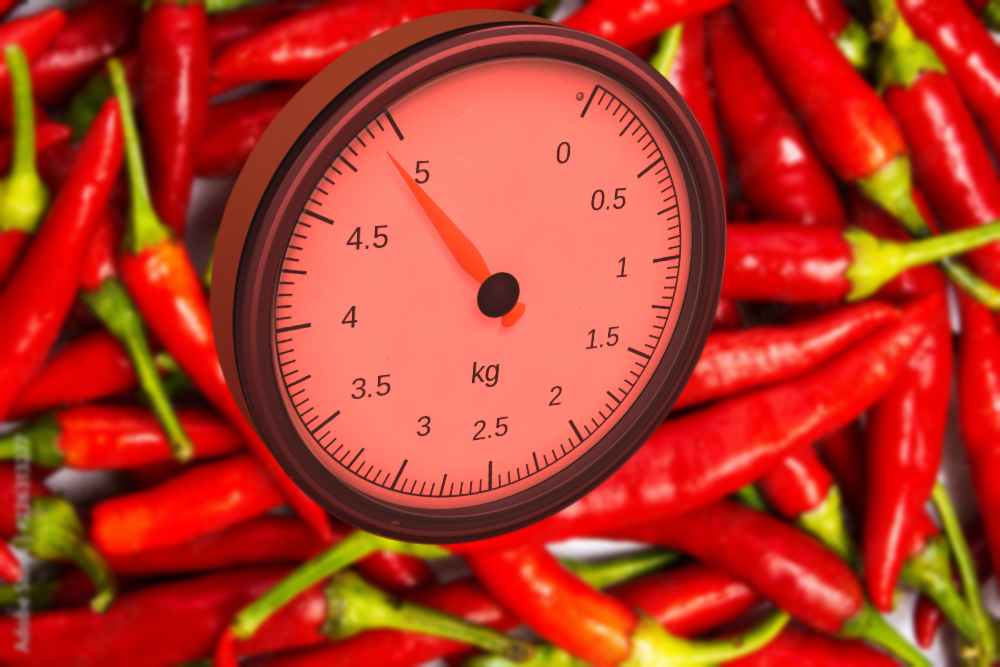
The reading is 4.9 kg
